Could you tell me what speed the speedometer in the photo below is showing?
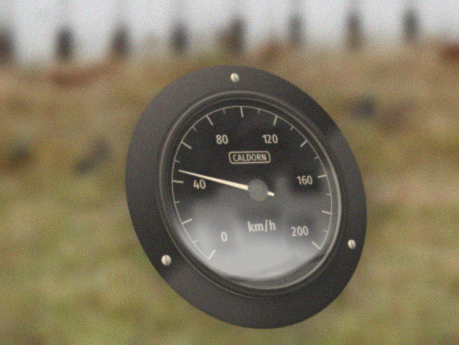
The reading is 45 km/h
